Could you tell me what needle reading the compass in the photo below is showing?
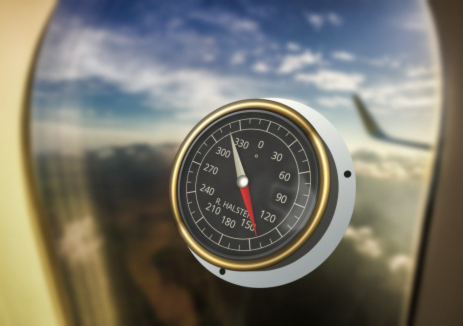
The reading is 140 °
